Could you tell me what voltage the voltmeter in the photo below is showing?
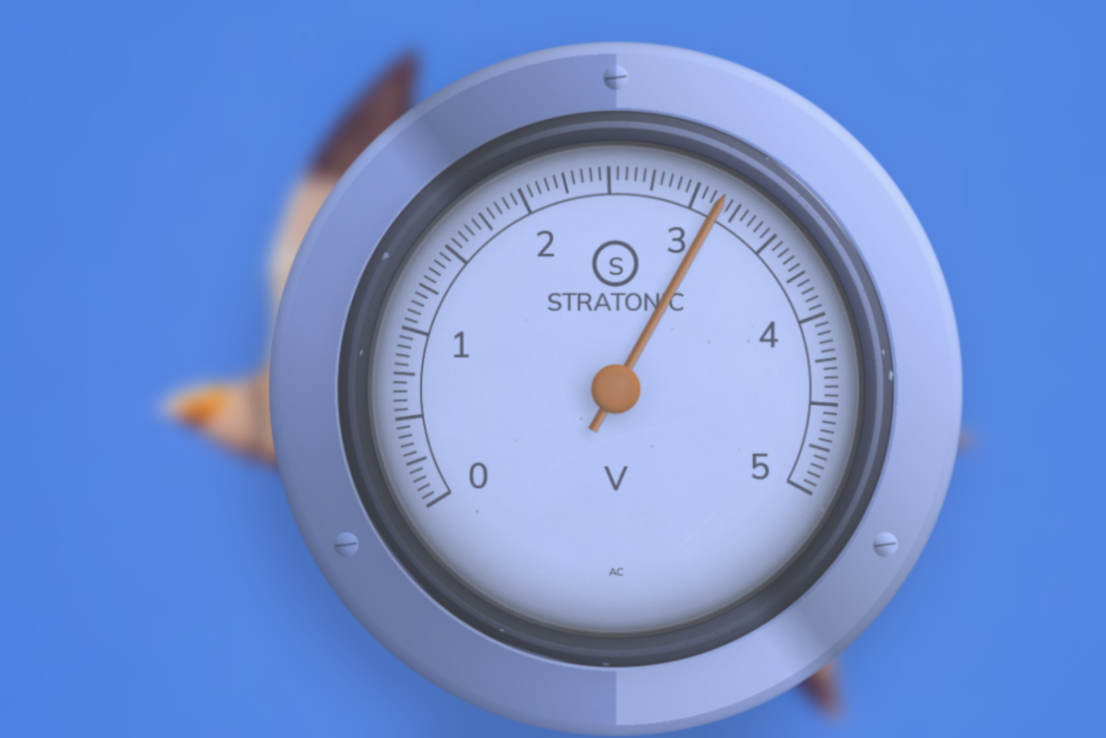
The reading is 3.15 V
